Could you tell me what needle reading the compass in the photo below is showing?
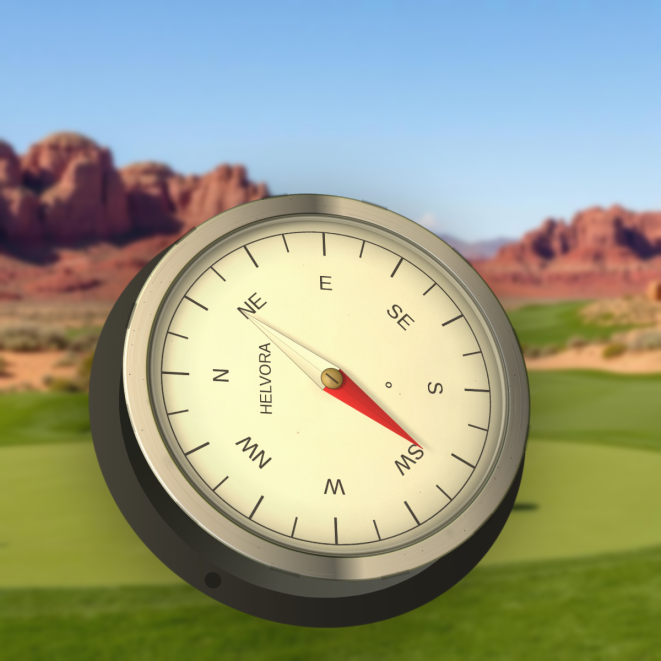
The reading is 217.5 °
